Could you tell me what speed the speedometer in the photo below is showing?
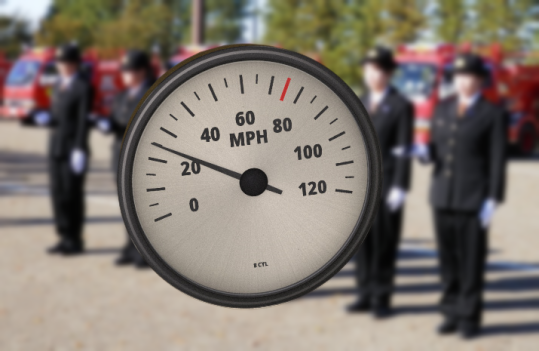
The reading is 25 mph
